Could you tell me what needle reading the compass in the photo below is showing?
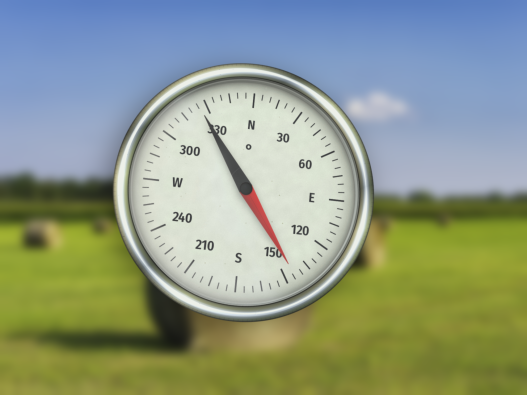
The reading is 145 °
